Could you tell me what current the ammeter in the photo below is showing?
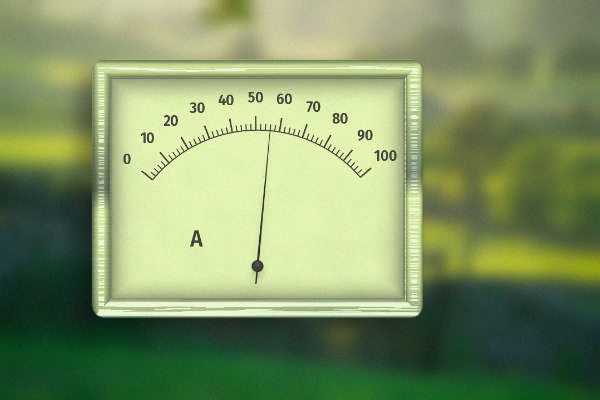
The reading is 56 A
